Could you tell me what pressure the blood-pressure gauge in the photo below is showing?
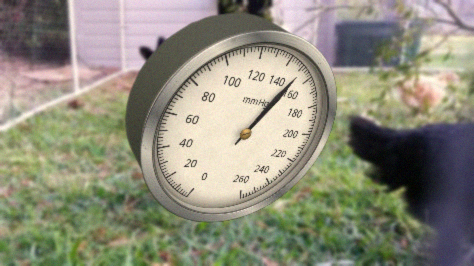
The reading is 150 mmHg
